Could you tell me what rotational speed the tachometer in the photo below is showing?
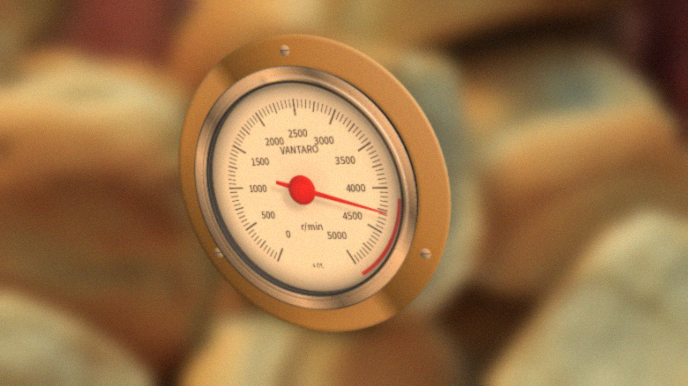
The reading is 4250 rpm
